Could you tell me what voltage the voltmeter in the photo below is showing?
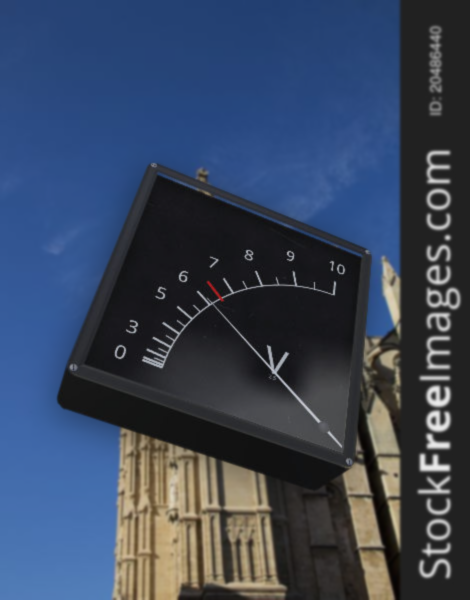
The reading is 6 V
